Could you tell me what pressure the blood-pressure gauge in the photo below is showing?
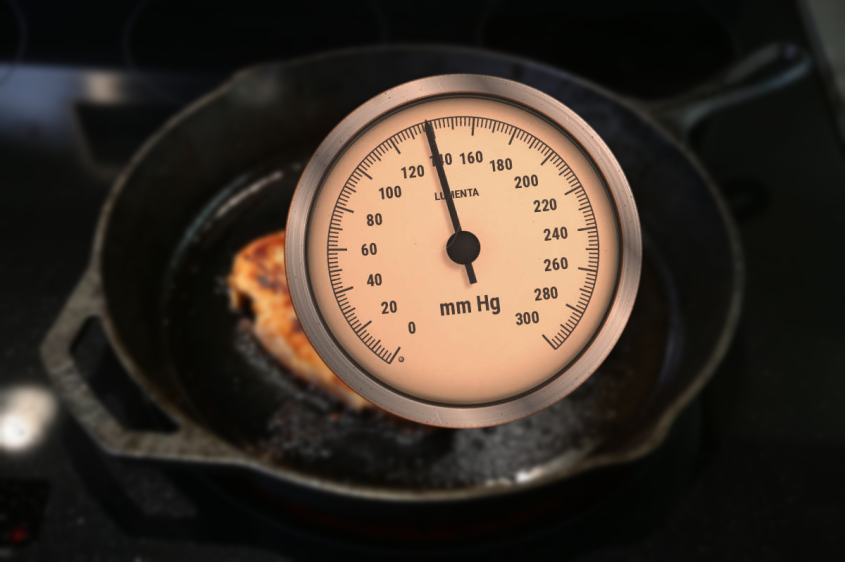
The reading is 138 mmHg
